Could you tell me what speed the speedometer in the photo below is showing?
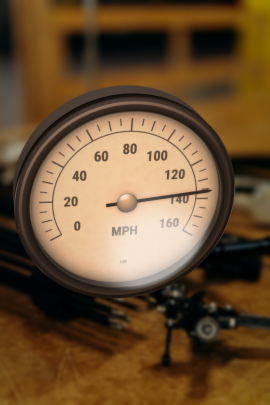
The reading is 135 mph
